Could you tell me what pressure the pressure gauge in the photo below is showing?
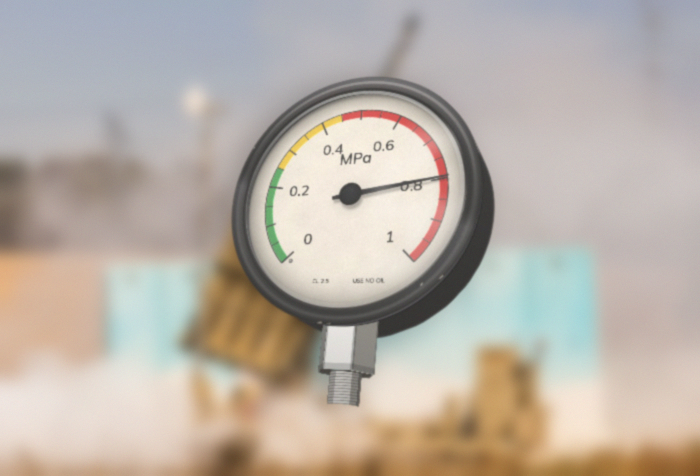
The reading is 0.8 MPa
